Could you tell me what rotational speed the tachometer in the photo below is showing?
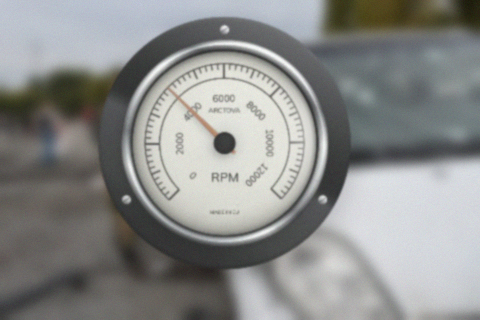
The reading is 4000 rpm
